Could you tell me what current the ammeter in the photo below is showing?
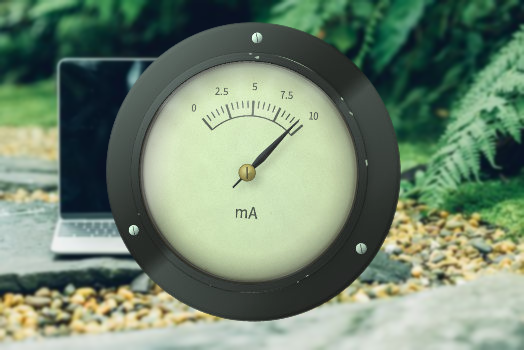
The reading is 9.5 mA
